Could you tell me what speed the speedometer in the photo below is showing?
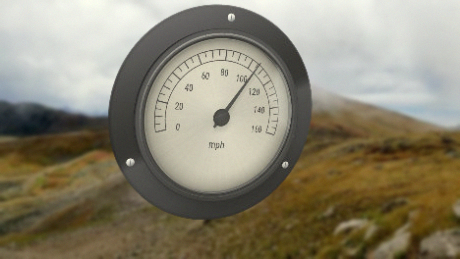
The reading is 105 mph
